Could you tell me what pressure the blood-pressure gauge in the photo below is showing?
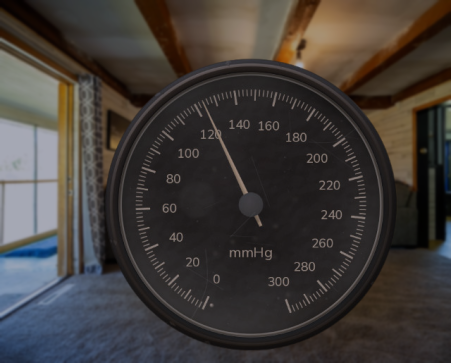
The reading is 124 mmHg
